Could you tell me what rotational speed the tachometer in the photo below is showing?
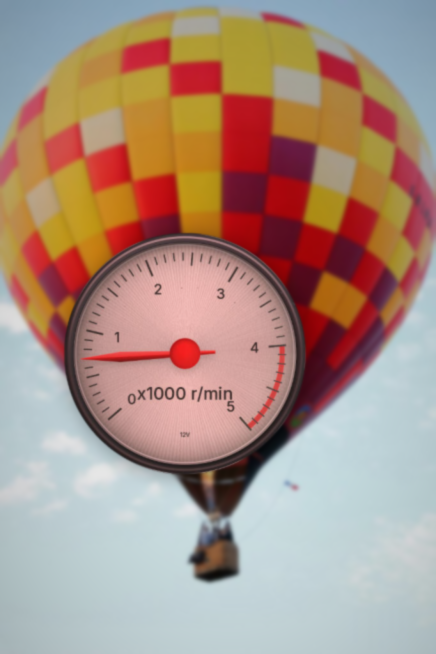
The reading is 700 rpm
